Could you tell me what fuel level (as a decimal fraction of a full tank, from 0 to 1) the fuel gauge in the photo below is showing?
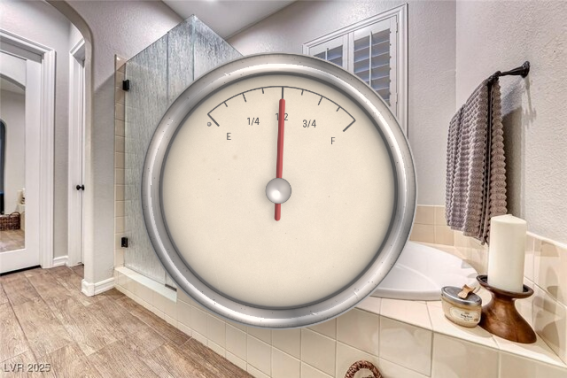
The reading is 0.5
